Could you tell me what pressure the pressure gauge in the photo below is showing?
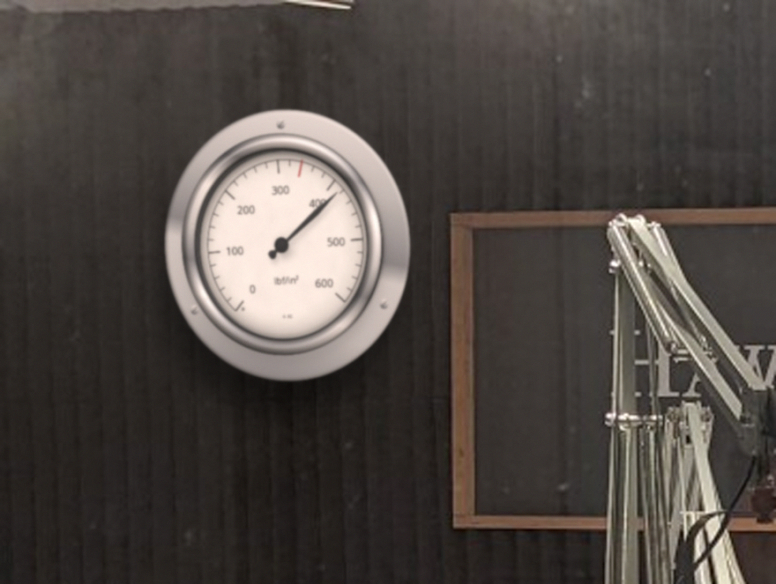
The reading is 420 psi
